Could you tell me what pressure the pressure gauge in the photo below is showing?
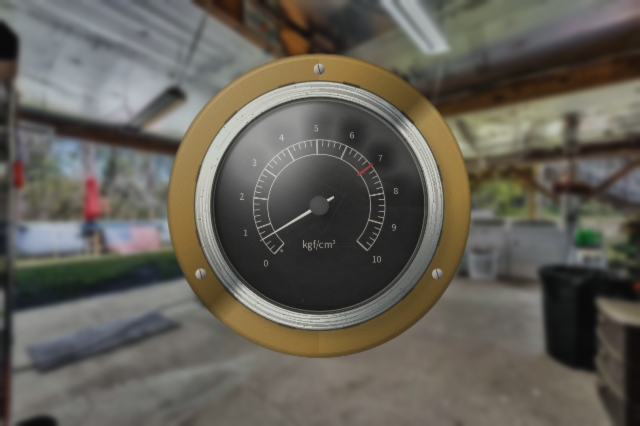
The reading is 0.6 kg/cm²
